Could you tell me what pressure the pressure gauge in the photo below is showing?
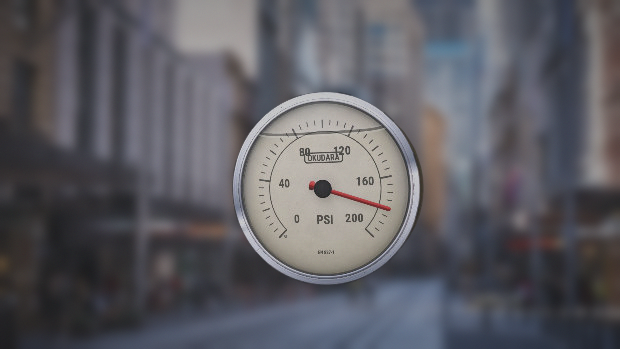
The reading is 180 psi
